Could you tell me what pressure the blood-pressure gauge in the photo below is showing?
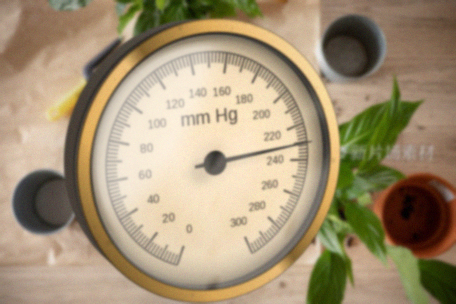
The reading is 230 mmHg
